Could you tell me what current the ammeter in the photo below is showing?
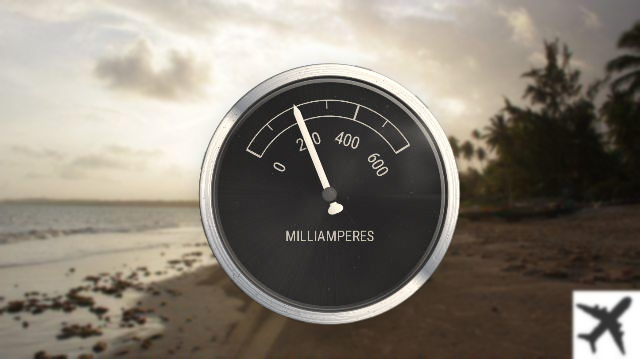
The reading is 200 mA
